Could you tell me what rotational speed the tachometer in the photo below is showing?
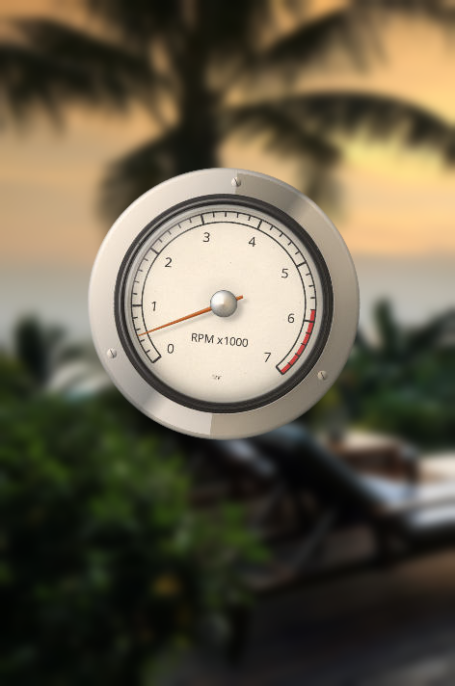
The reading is 500 rpm
